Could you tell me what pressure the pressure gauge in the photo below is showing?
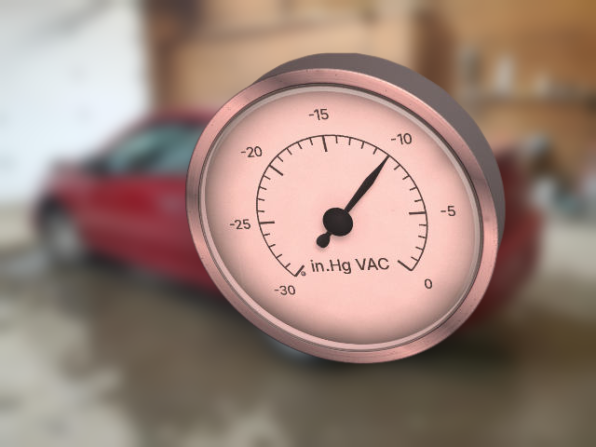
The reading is -10 inHg
